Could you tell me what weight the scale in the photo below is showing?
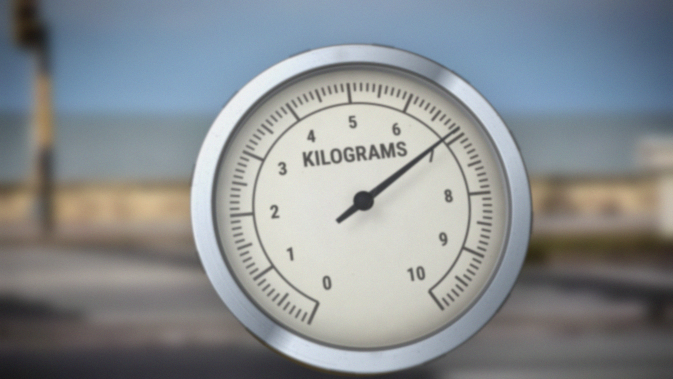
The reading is 6.9 kg
